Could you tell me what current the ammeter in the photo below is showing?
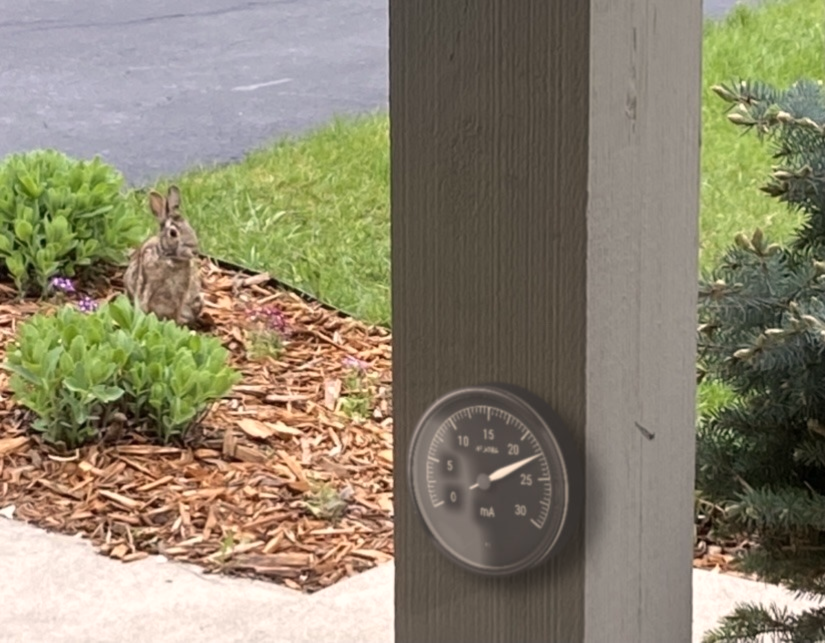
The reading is 22.5 mA
